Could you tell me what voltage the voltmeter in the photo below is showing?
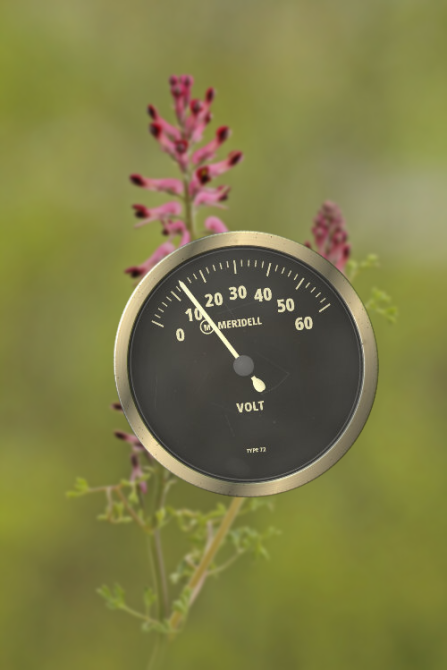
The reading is 14 V
